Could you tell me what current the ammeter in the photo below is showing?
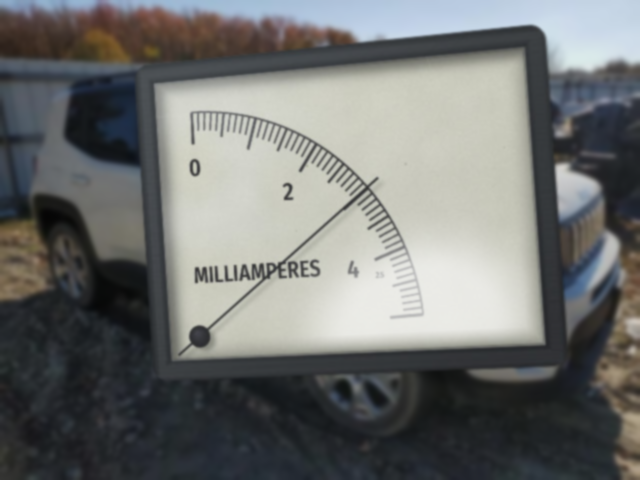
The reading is 3 mA
